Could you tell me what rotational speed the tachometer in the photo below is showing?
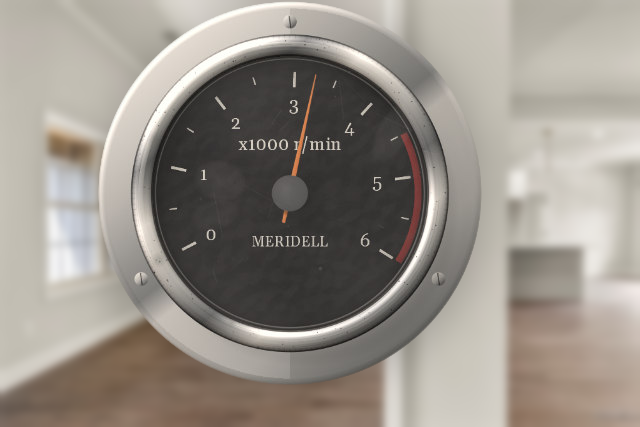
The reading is 3250 rpm
